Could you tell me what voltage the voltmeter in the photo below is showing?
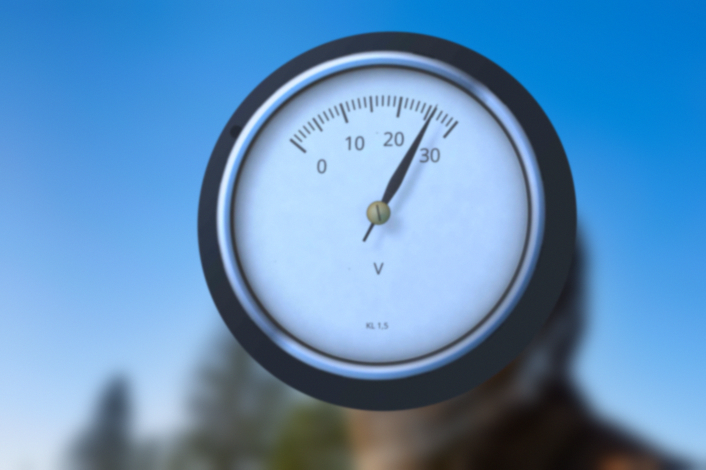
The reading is 26 V
